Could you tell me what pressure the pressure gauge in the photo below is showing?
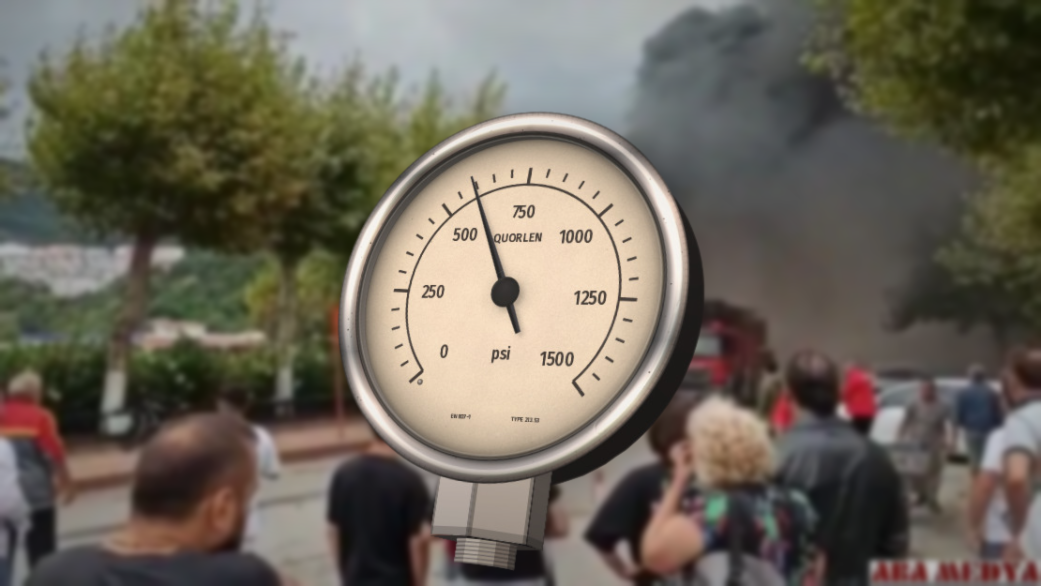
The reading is 600 psi
